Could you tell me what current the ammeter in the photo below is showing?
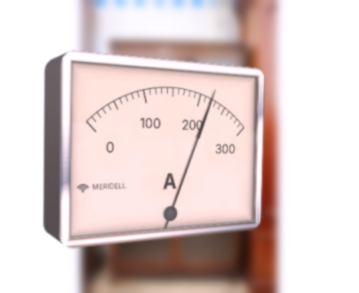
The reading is 220 A
